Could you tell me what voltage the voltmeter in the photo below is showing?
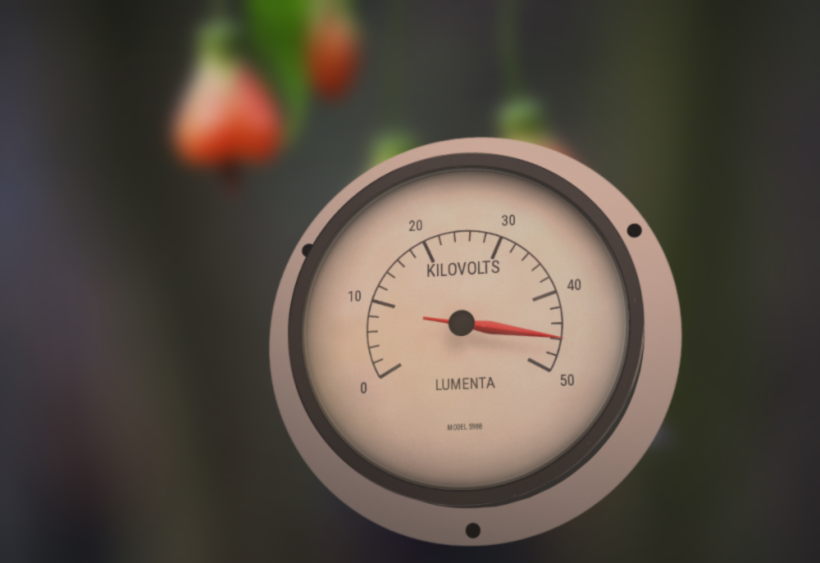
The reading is 46 kV
